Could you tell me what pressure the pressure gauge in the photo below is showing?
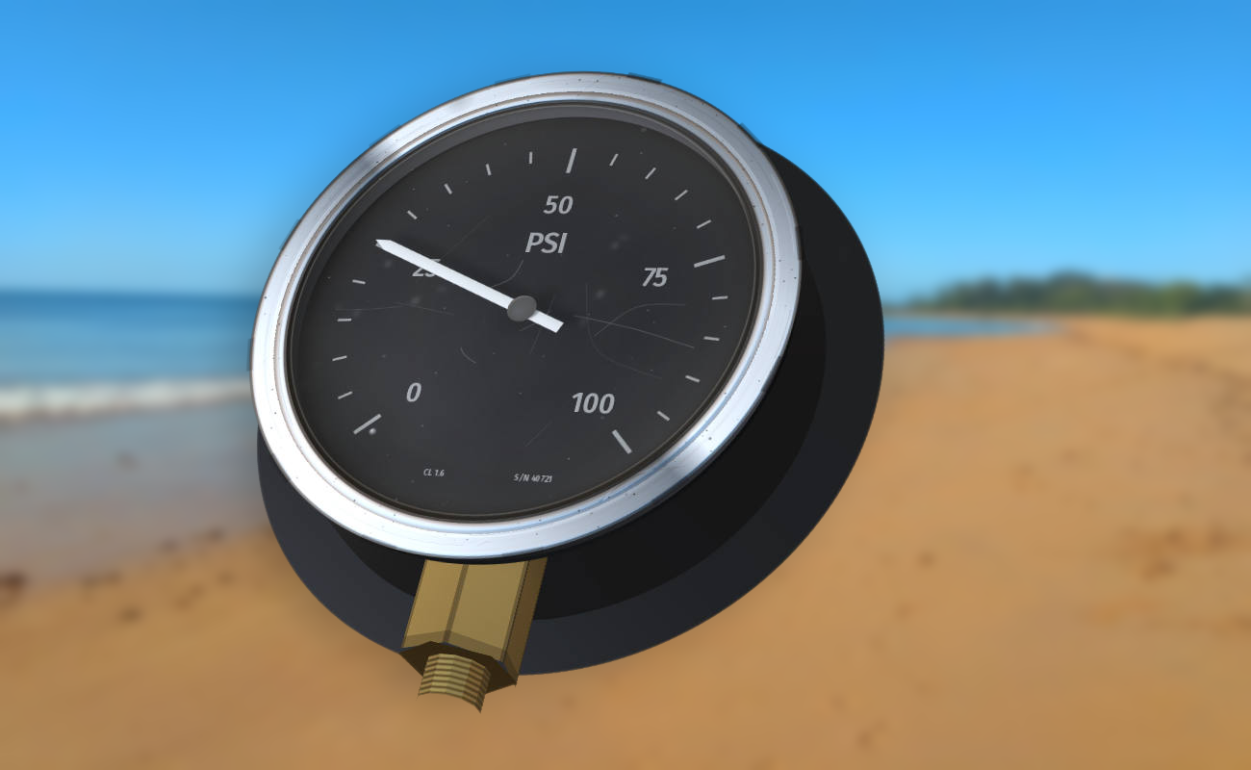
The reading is 25 psi
